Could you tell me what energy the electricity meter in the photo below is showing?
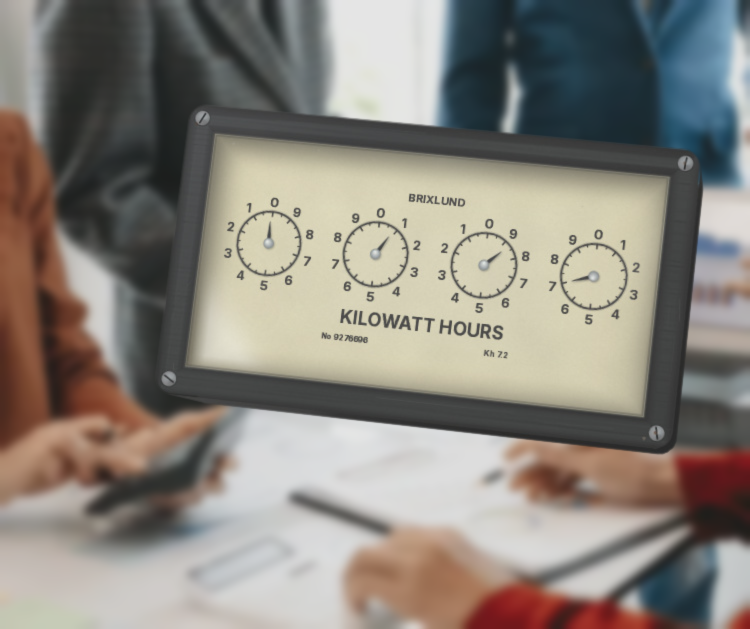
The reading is 87 kWh
